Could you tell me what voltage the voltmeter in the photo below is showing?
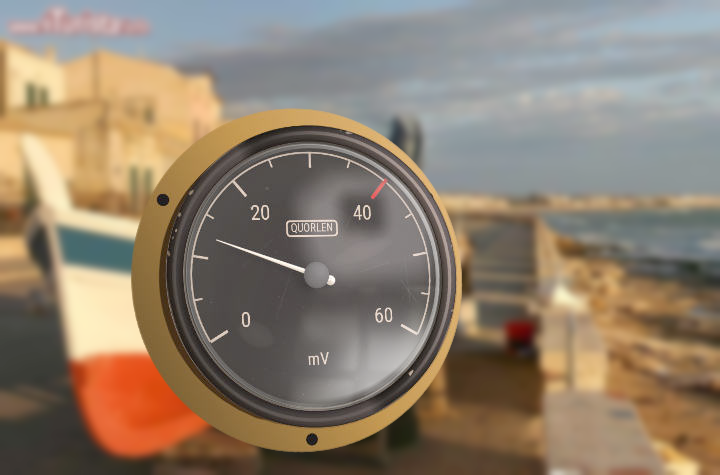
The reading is 12.5 mV
